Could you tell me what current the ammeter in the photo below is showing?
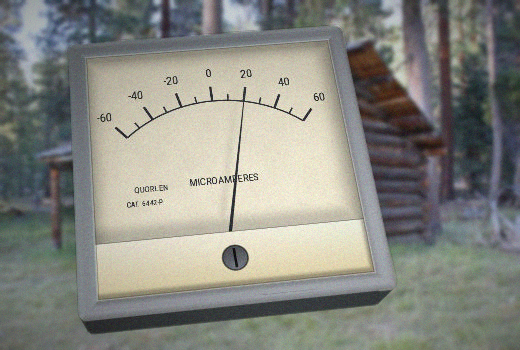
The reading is 20 µA
